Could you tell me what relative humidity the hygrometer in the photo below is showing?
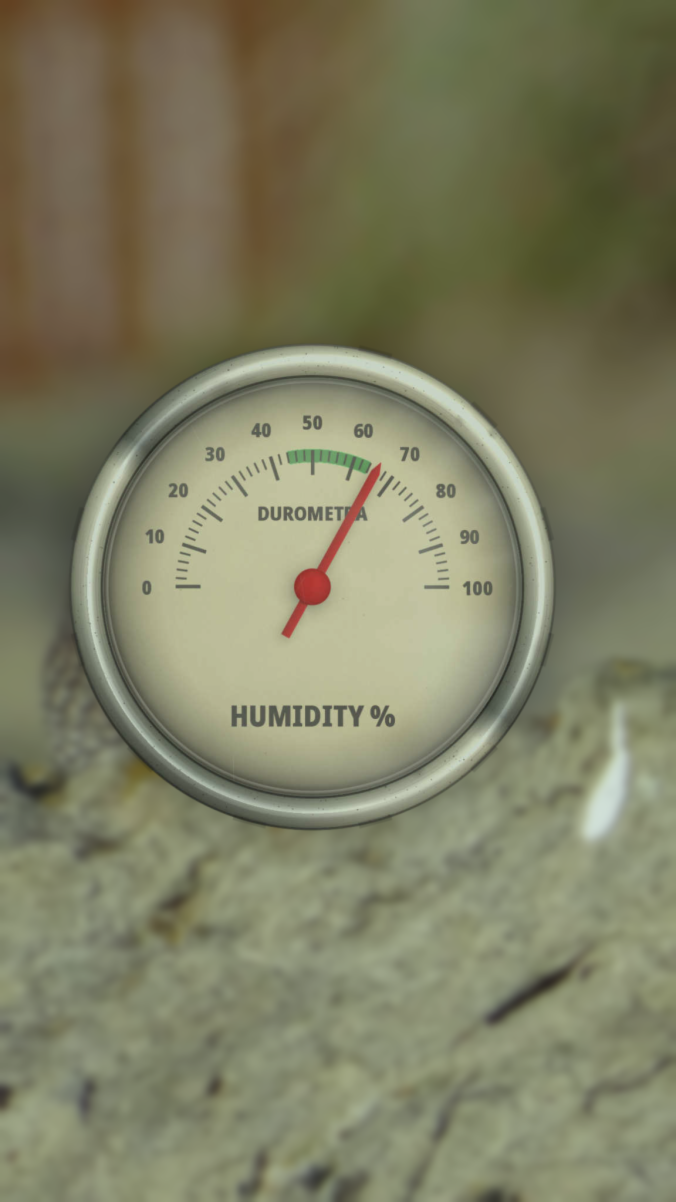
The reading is 66 %
